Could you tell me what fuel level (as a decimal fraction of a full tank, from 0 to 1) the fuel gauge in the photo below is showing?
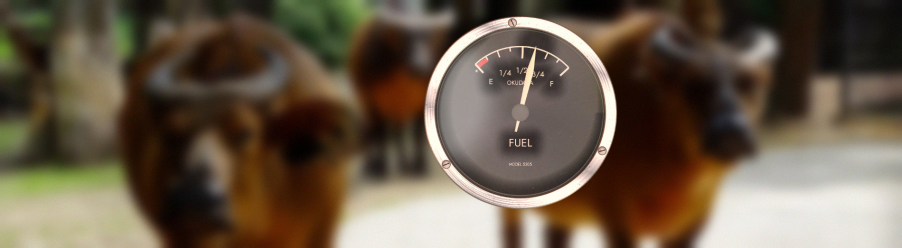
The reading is 0.625
